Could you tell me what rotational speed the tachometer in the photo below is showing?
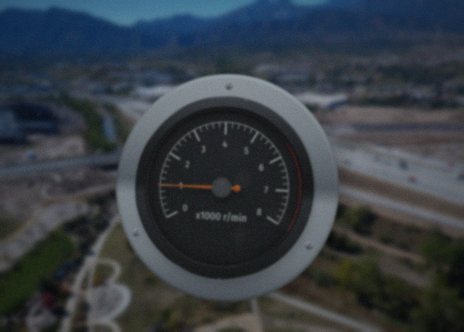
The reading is 1000 rpm
